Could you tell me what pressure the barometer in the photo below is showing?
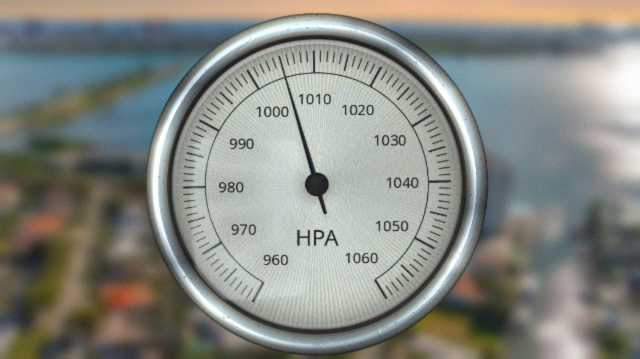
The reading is 1005 hPa
